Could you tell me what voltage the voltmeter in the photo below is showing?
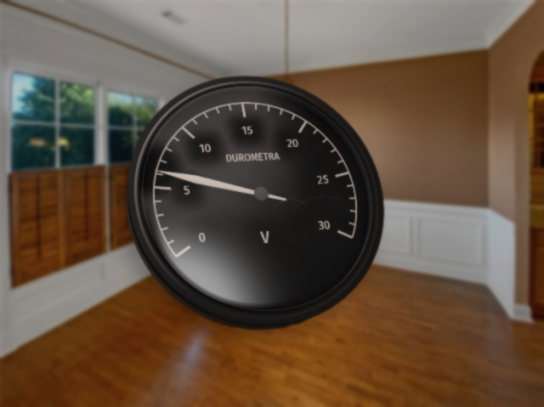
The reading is 6 V
